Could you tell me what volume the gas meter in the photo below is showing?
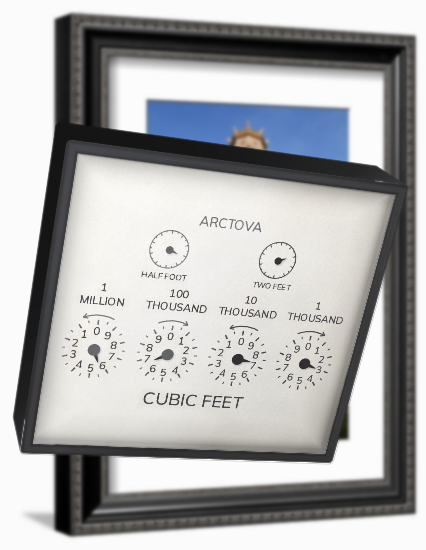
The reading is 567300 ft³
